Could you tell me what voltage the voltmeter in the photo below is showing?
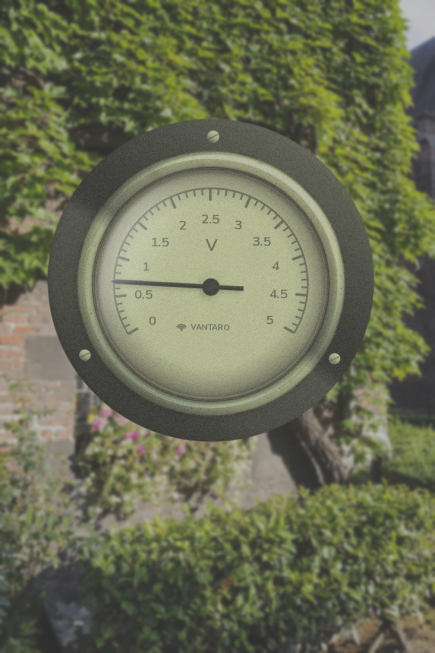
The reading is 0.7 V
